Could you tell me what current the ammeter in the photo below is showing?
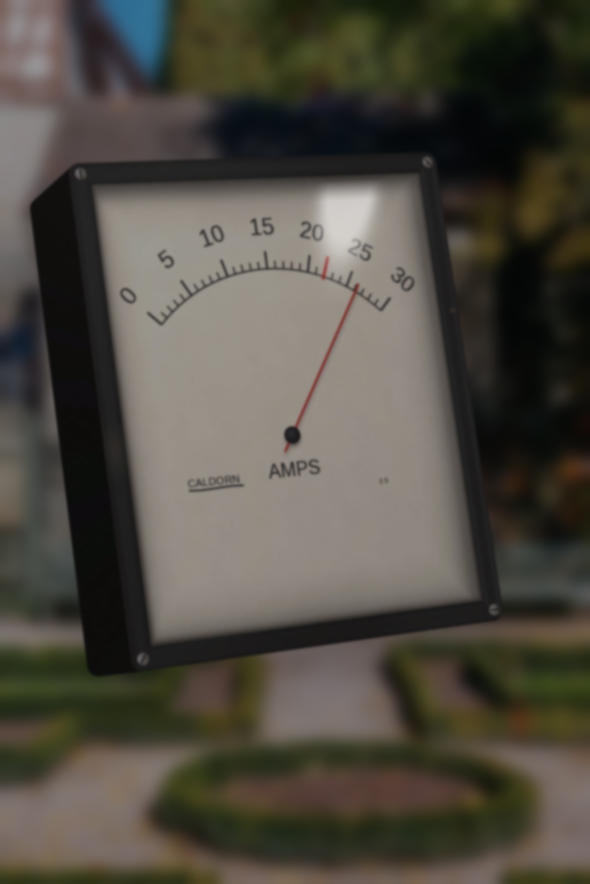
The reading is 26 A
